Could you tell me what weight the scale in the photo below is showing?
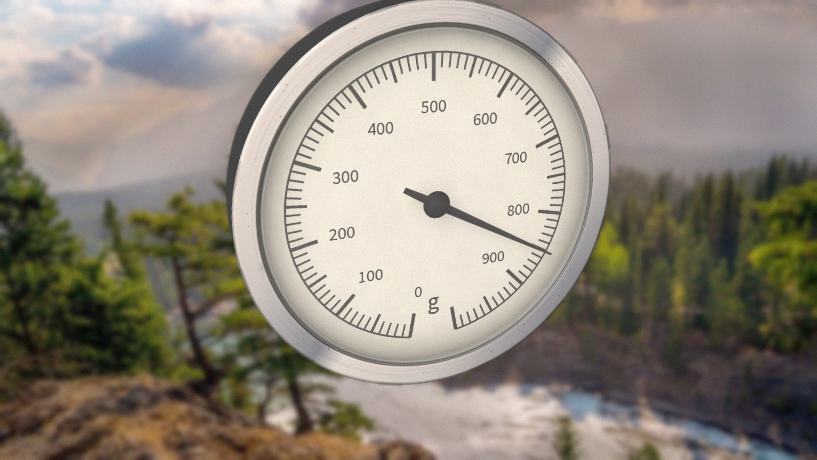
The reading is 850 g
